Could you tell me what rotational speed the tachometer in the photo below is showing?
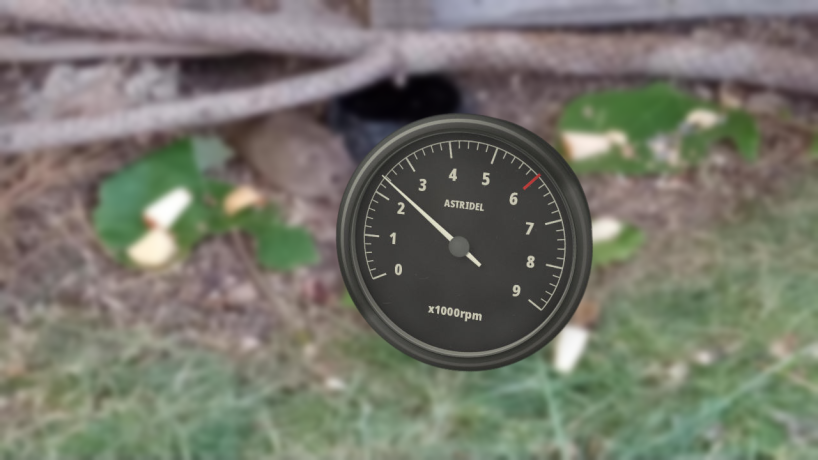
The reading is 2400 rpm
